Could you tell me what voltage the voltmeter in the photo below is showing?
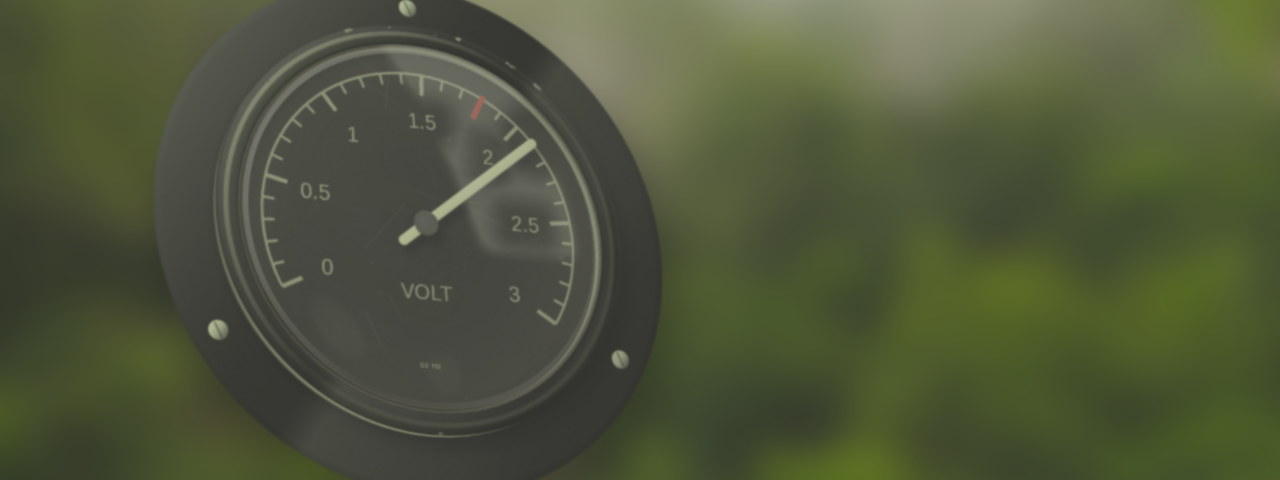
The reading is 2.1 V
